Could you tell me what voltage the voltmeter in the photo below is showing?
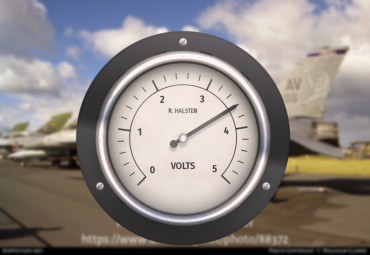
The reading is 3.6 V
